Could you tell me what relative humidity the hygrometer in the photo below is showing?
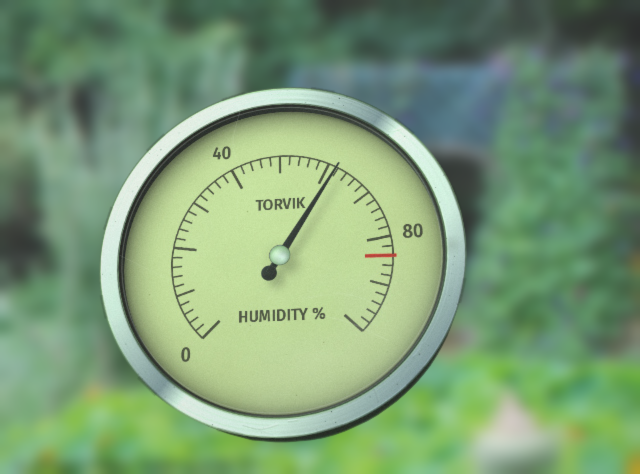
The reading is 62 %
